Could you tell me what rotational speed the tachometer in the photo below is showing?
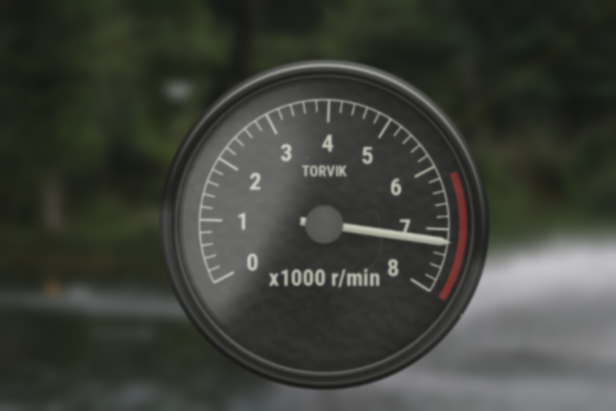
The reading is 7200 rpm
